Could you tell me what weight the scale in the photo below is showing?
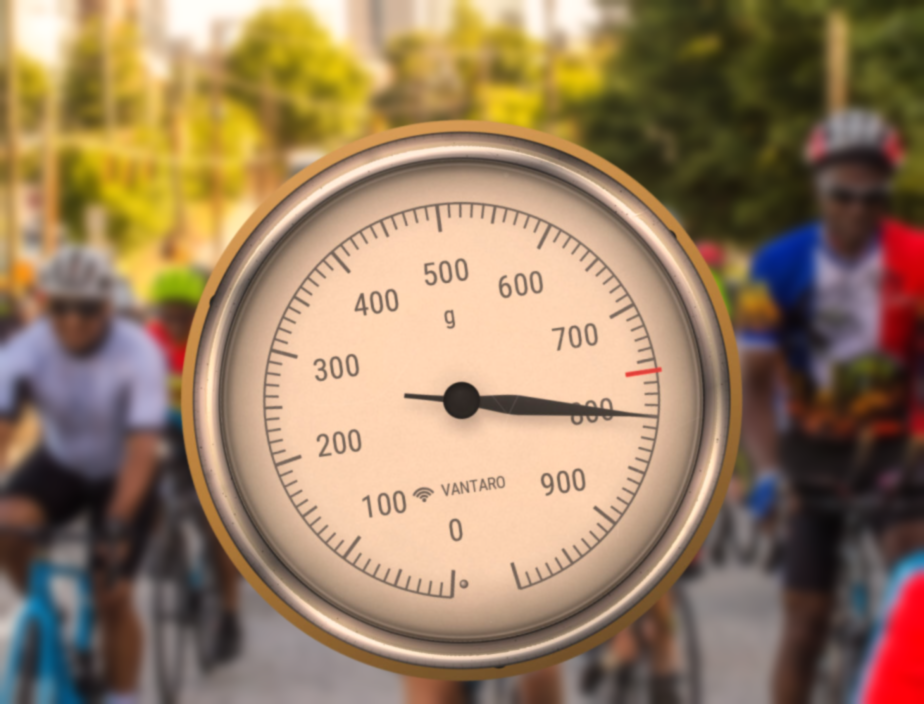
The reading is 800 g
